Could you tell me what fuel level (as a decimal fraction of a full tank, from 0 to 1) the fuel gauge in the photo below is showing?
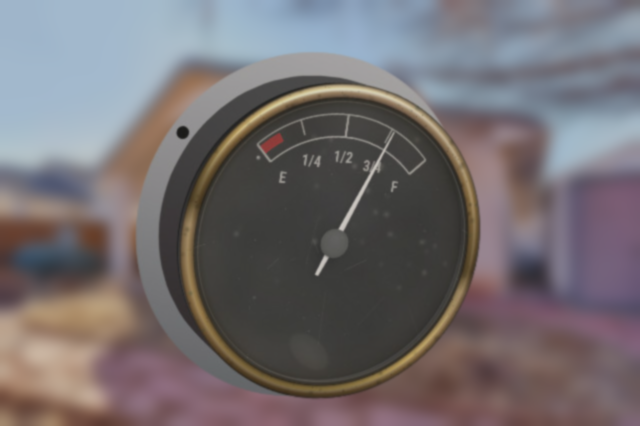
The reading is 0.75
